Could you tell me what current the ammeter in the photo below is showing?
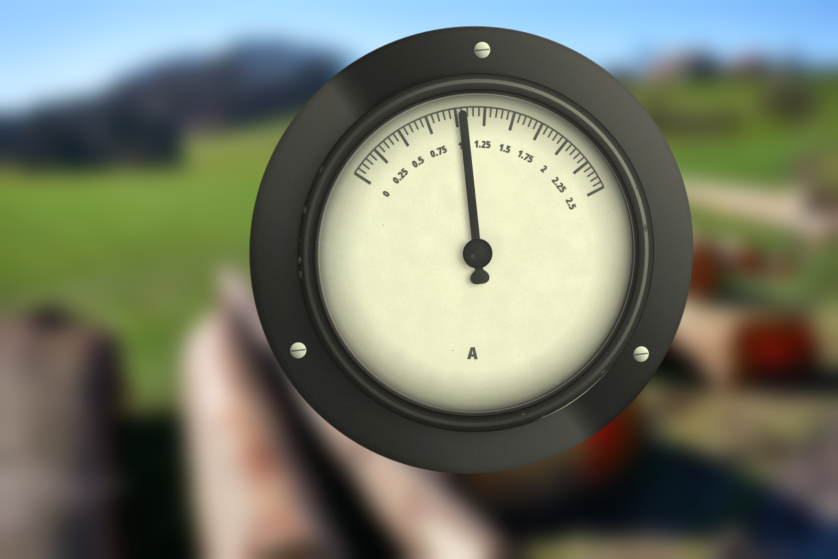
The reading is 1.05 A
